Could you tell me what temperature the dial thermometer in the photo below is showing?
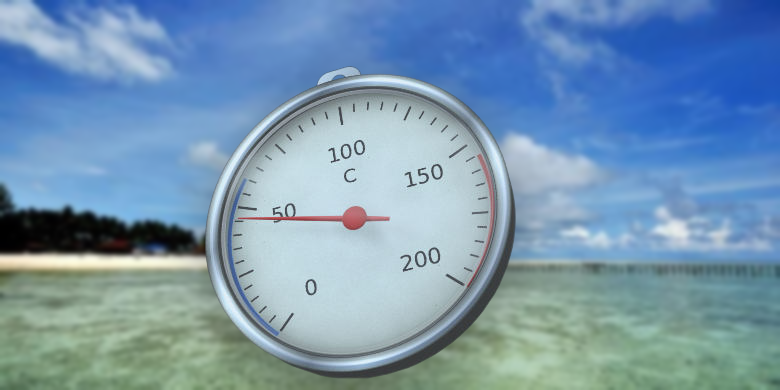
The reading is 45 °C
